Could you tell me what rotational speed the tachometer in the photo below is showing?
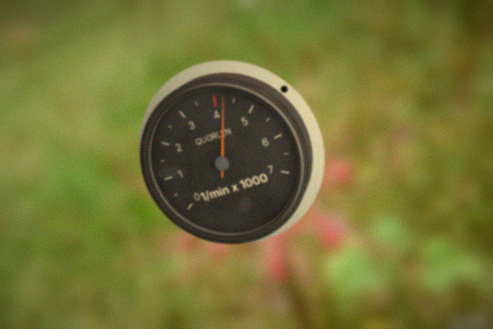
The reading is 4250 rpm
